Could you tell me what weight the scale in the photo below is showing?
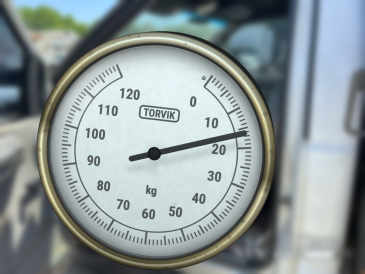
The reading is 16 kg
